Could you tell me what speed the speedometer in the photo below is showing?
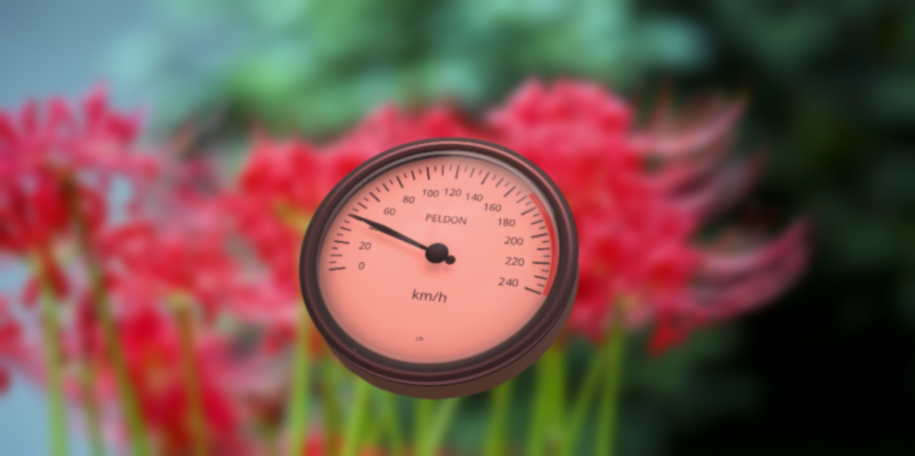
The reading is 40 km/h
